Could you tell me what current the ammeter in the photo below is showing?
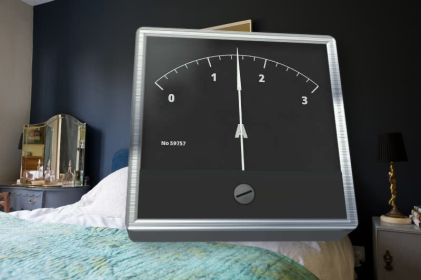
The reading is 1.5 A
